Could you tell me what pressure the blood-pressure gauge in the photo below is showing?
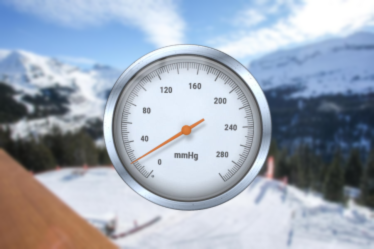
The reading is 20 mmHg
